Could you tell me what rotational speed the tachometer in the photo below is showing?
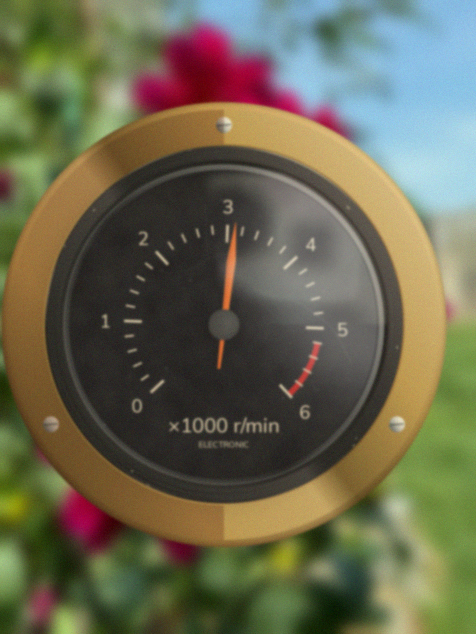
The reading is 3100 rpm
